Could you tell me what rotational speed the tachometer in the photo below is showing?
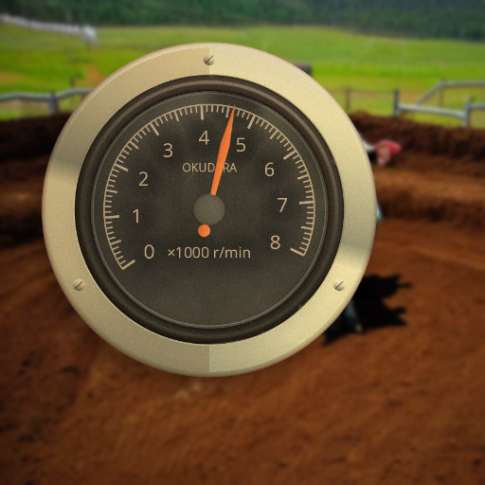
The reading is 4600 rpm
